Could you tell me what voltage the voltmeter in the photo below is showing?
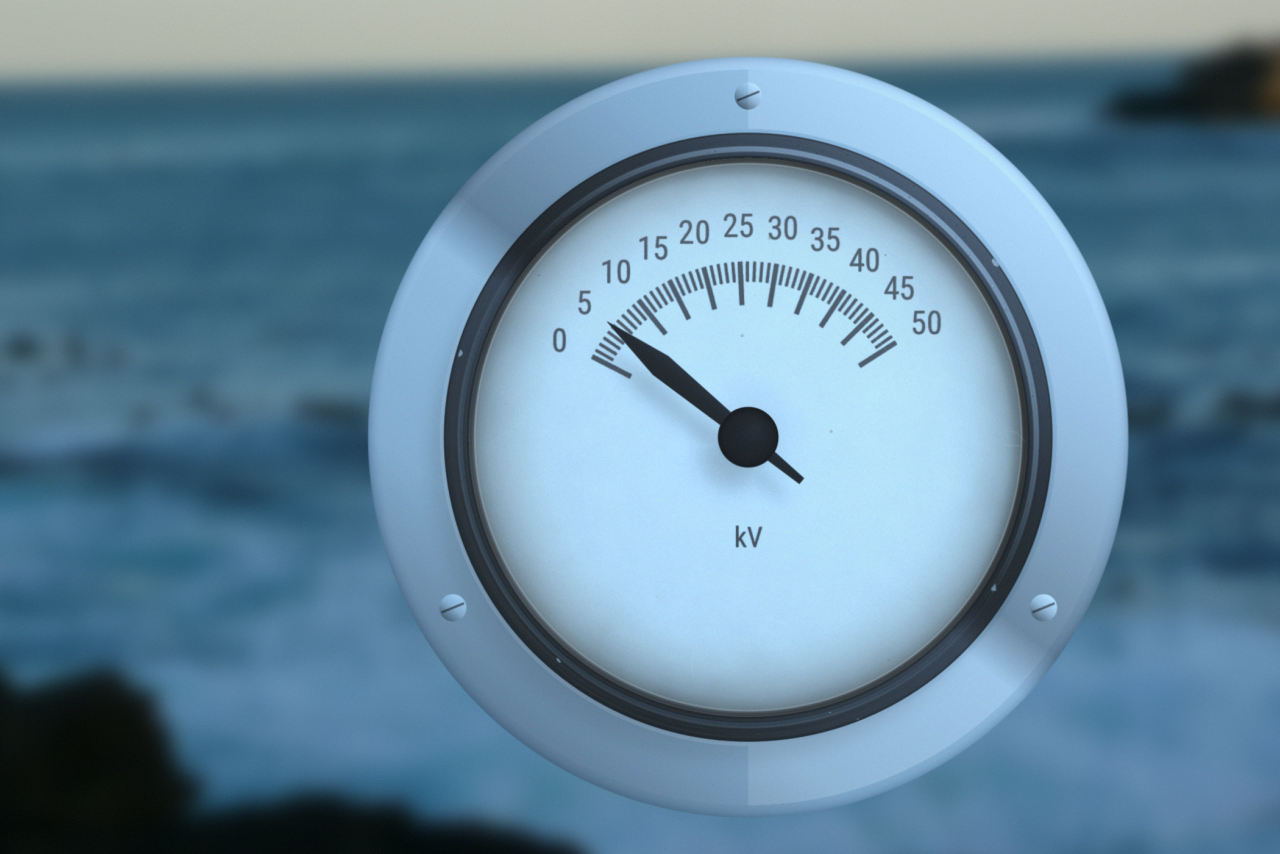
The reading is 5 kV
